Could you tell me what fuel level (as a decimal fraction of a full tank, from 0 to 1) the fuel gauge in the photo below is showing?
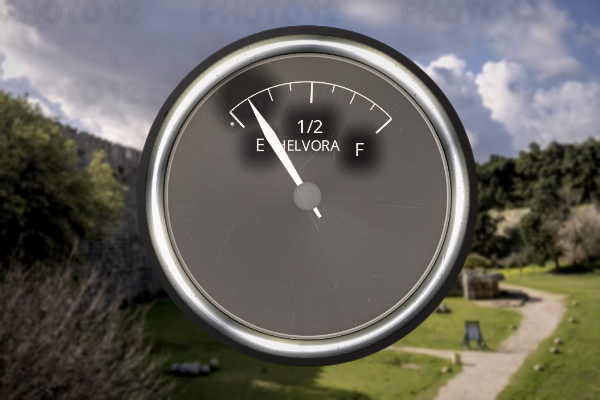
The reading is 0.125
